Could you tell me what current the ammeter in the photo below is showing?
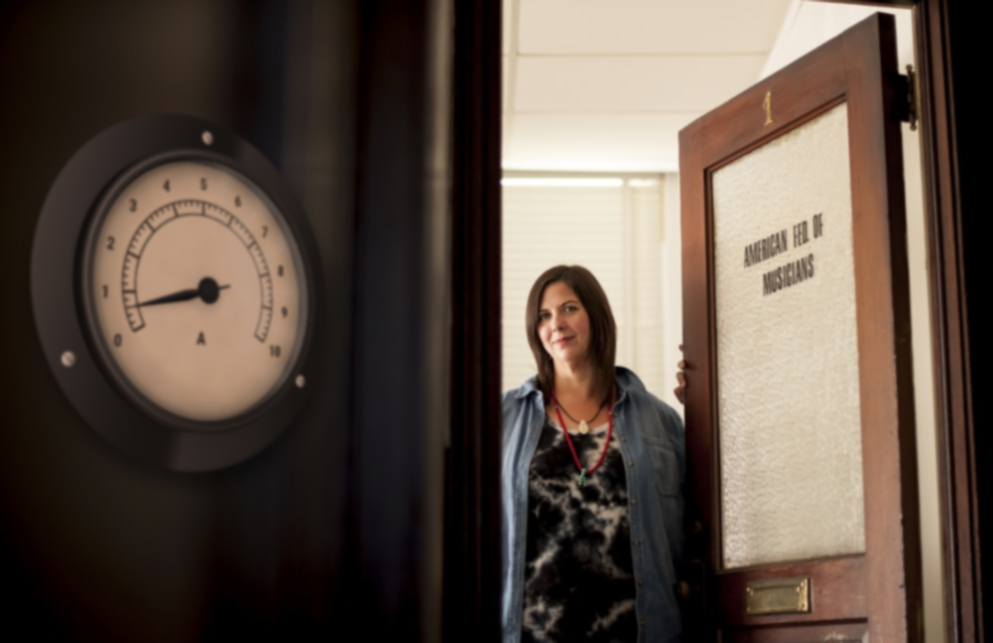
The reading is 0.6 A
